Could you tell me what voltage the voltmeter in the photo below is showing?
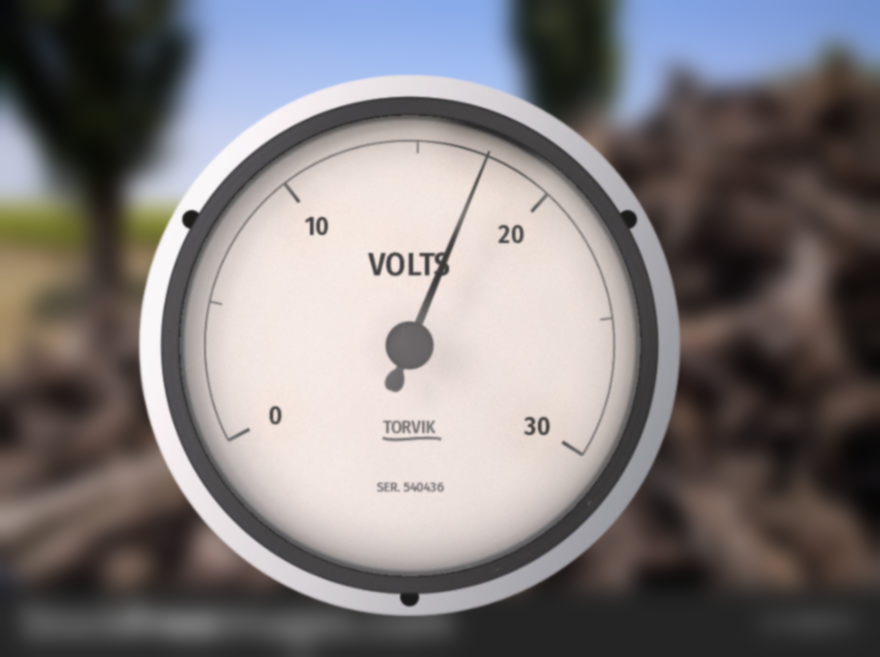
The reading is 17.5 V
